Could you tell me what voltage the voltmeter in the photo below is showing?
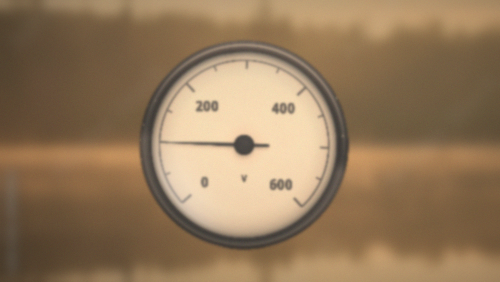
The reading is 100 V
